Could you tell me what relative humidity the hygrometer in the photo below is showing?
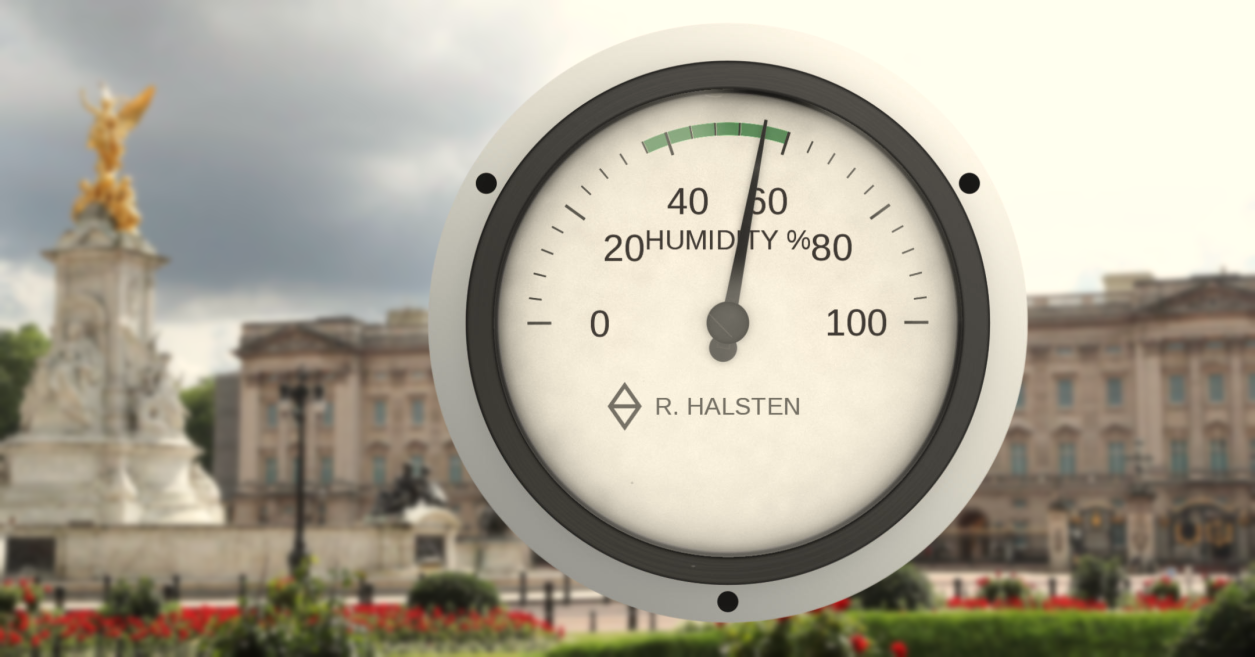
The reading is 56 %
